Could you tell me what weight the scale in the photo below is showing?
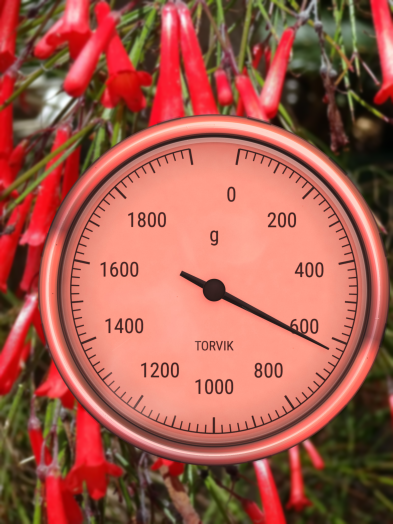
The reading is 630 g
